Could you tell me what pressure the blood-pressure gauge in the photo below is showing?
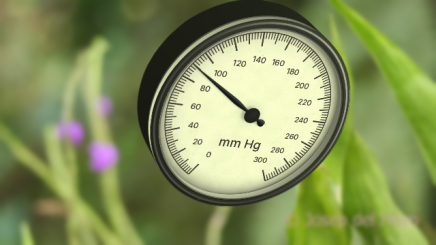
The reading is 90 mmHg
